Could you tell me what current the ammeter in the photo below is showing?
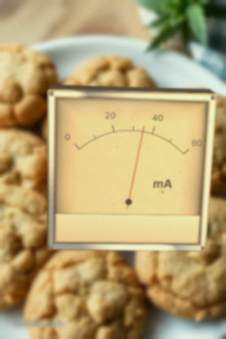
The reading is 35 mA
